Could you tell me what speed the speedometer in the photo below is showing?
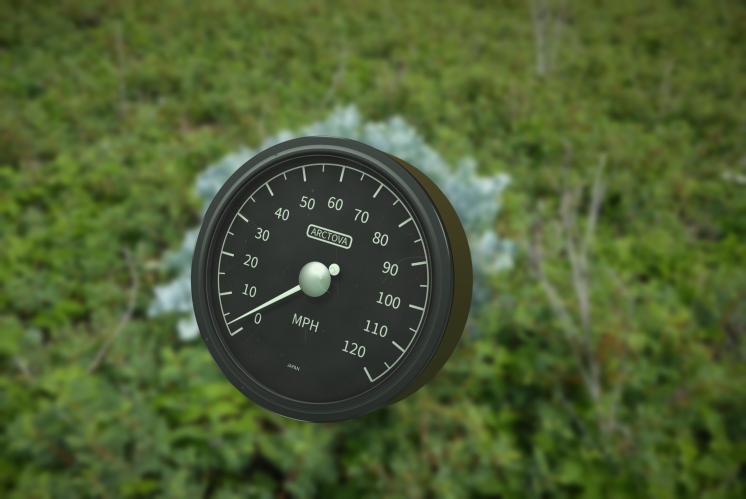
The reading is 2.5 mph
